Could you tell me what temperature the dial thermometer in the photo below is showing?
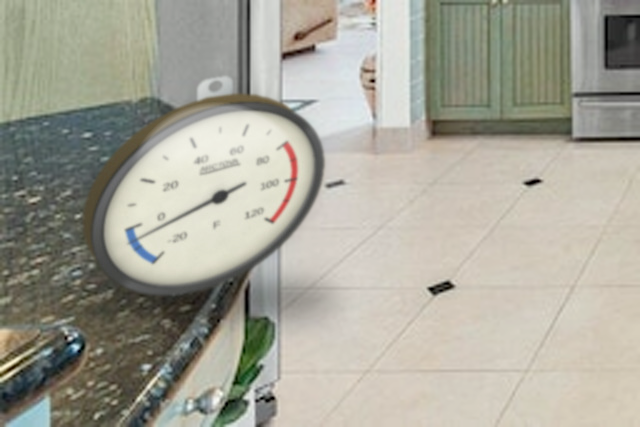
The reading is -5 °F
